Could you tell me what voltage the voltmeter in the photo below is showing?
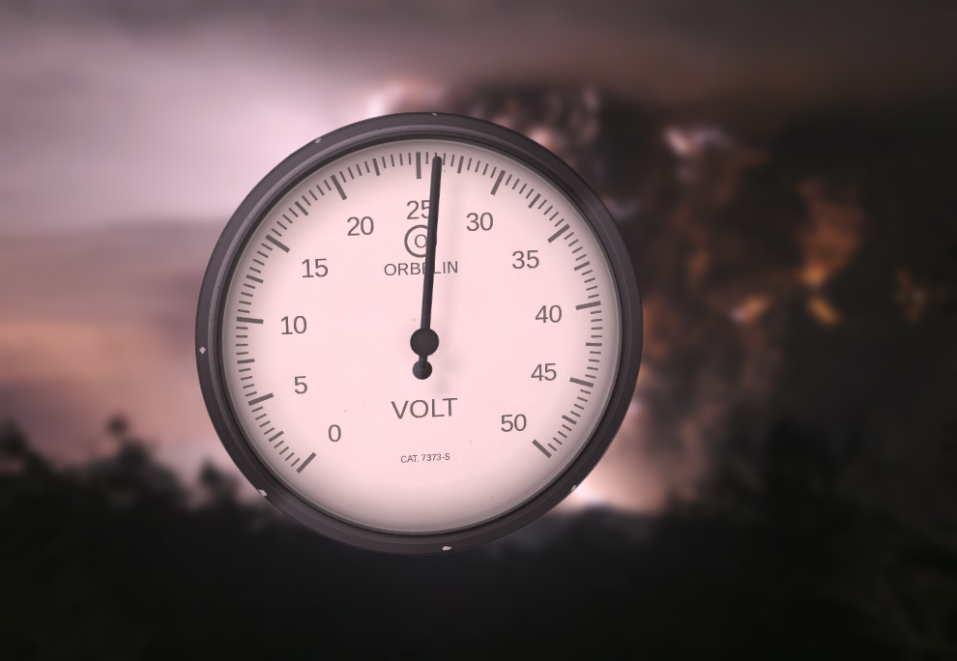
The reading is 26 V
